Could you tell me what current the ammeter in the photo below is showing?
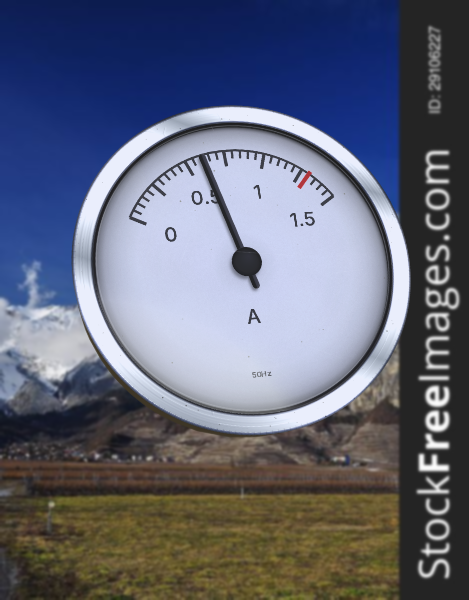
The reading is 0.6 A
